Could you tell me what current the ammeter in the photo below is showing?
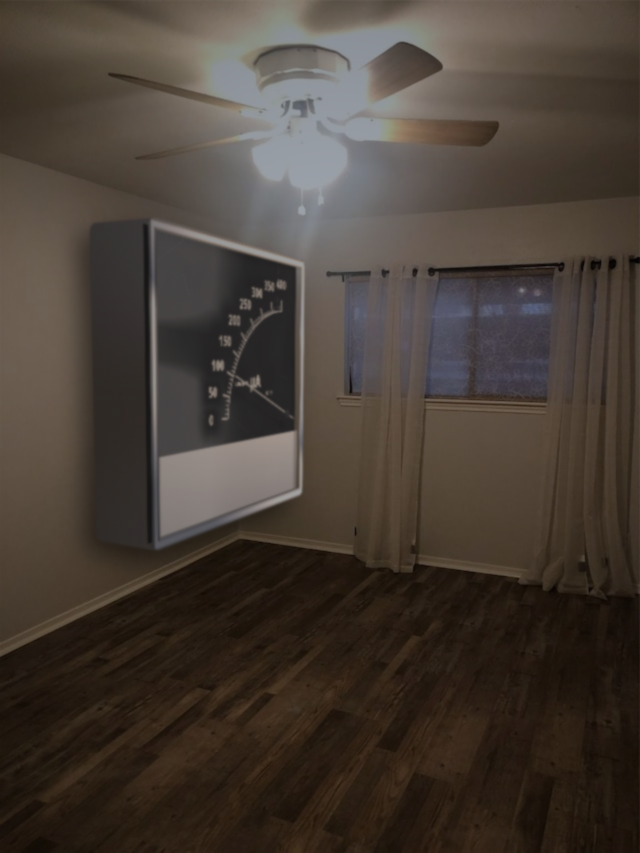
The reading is 100 µA
